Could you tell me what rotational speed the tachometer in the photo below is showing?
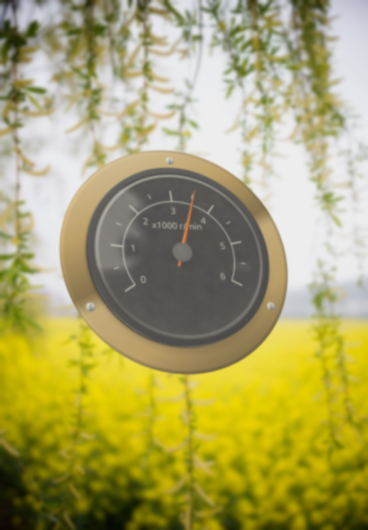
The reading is 3500 rpm
